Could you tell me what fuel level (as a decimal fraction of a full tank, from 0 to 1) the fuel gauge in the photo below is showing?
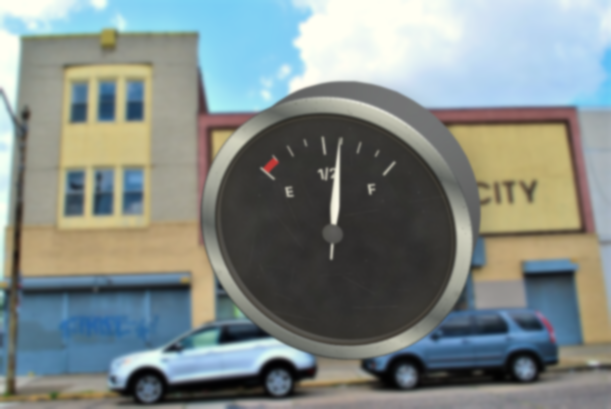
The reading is 0.625
